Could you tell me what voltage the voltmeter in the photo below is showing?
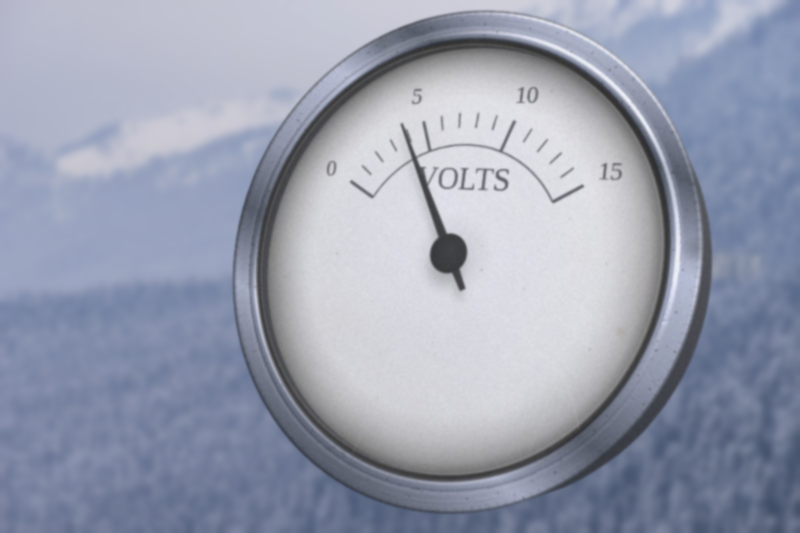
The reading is 4 V
